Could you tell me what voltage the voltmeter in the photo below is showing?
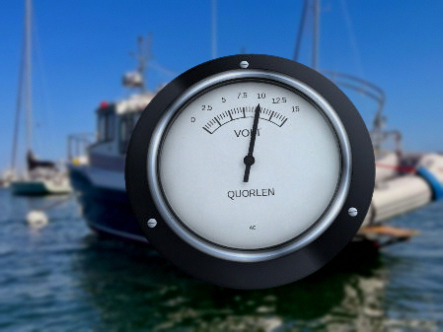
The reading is 10 V
